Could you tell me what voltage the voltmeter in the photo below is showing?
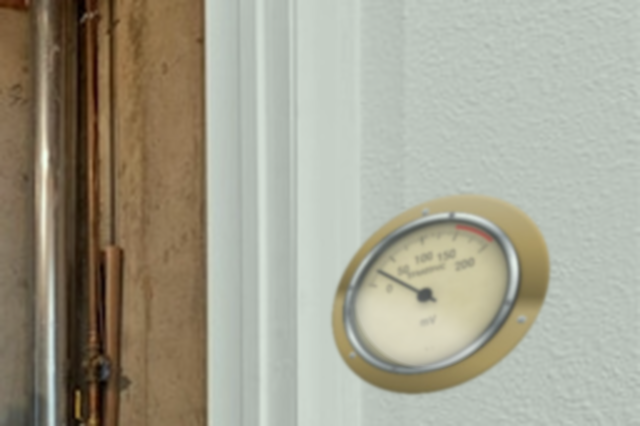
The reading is 25 mV
